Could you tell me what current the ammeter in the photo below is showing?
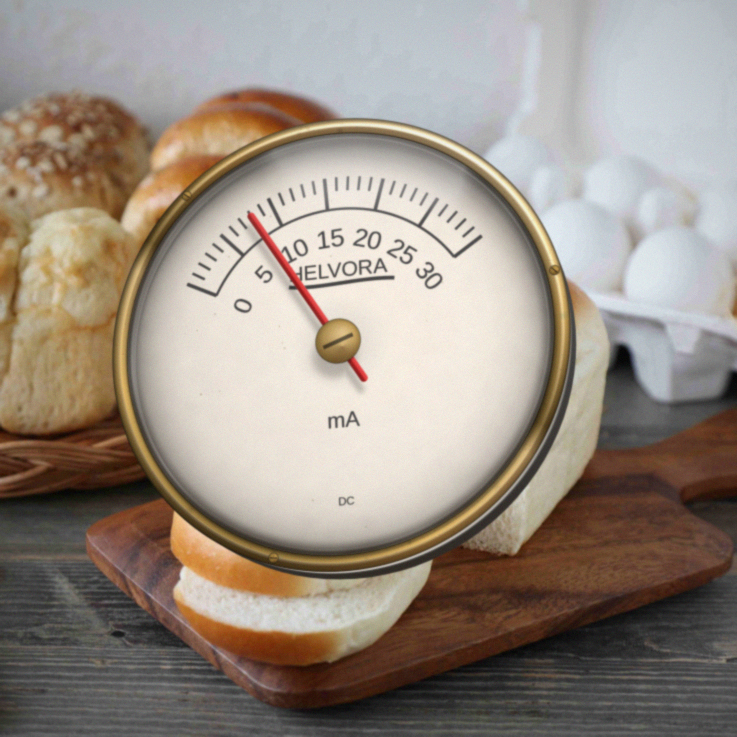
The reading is 8 mA
